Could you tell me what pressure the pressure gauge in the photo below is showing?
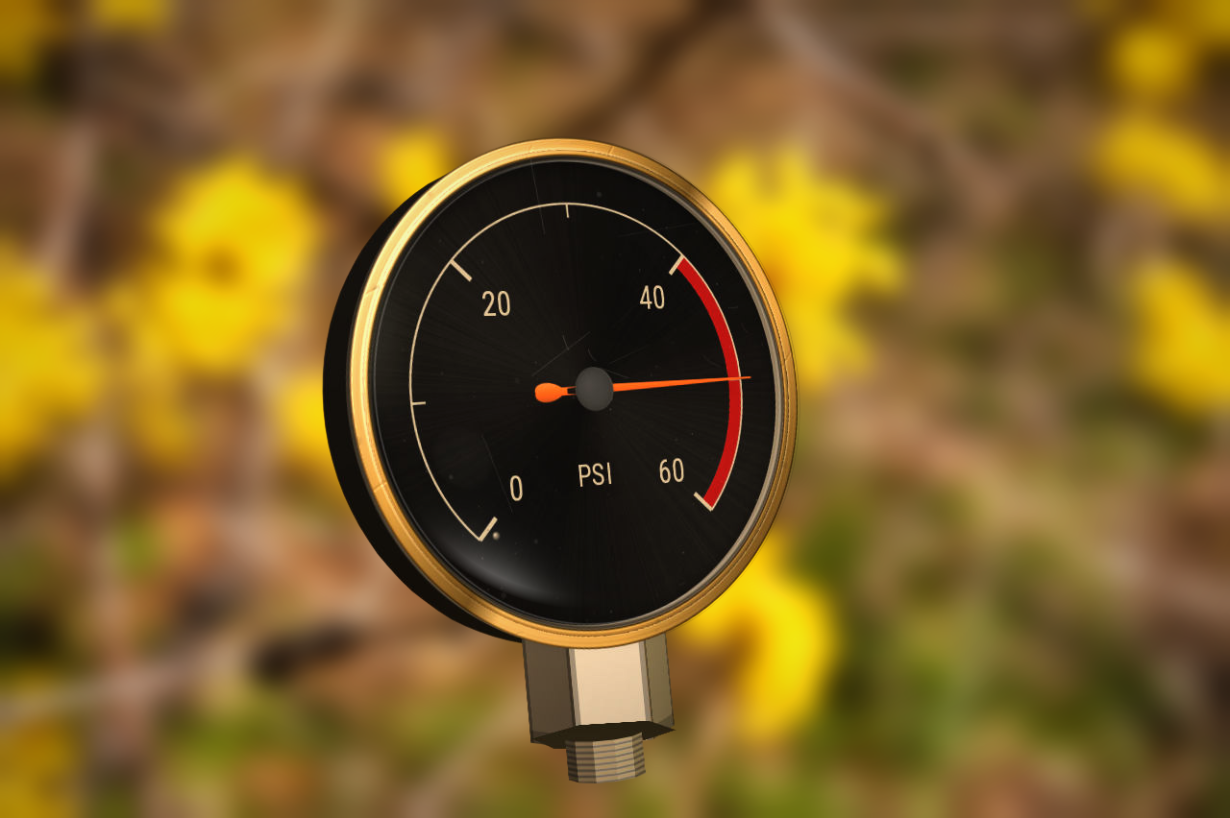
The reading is 50 psi
